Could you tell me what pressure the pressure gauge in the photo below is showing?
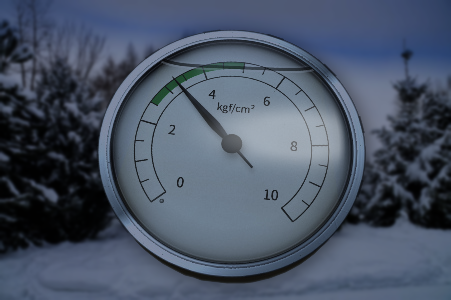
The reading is 3.25 kg/cm²
